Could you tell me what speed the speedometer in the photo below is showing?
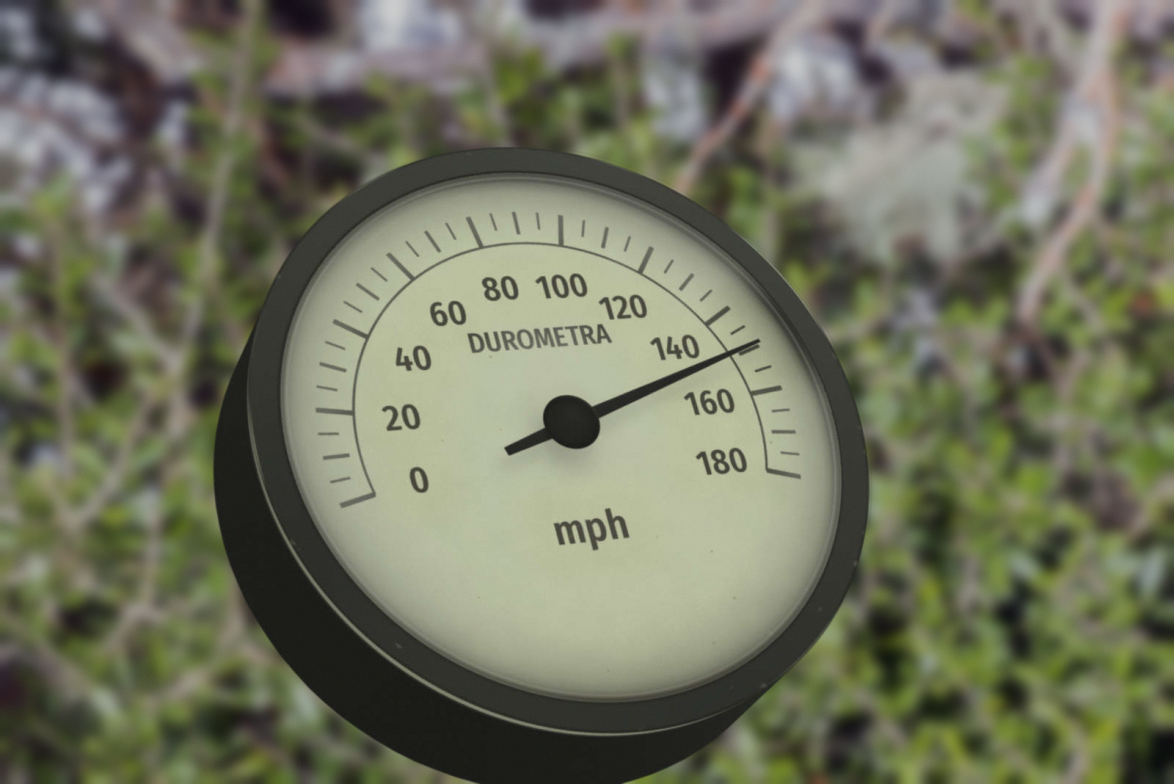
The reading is 150 mph
